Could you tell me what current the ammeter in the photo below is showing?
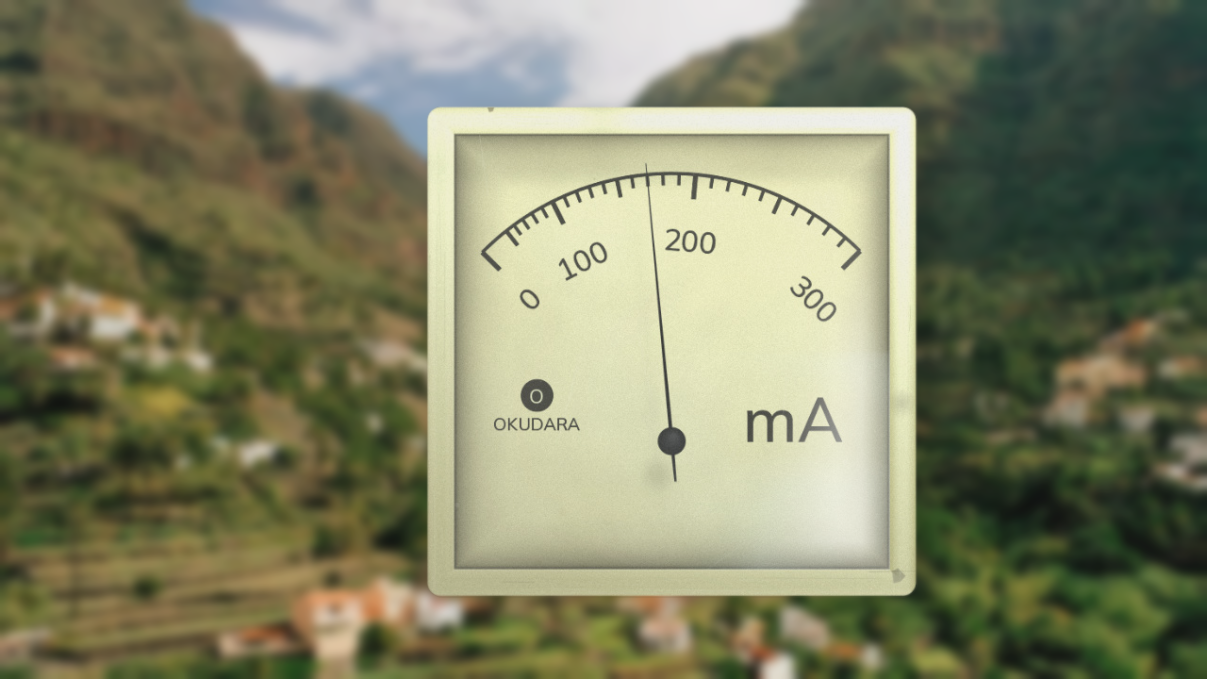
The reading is 170 mA
